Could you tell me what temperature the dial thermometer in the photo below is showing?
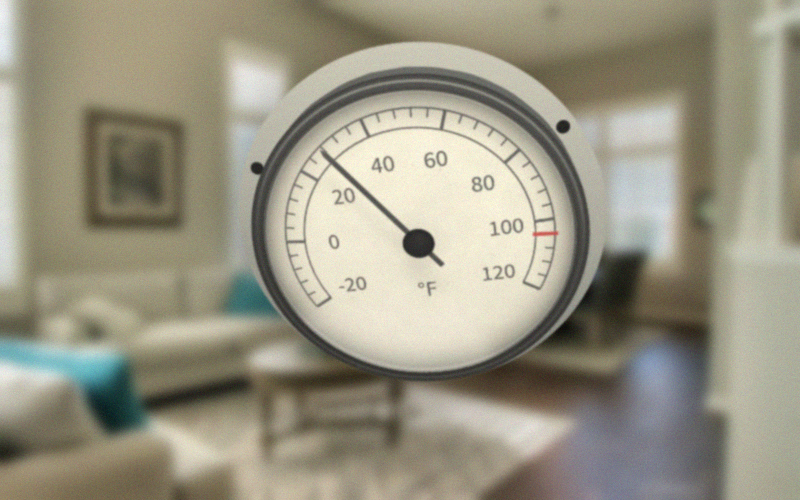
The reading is 28 °F
